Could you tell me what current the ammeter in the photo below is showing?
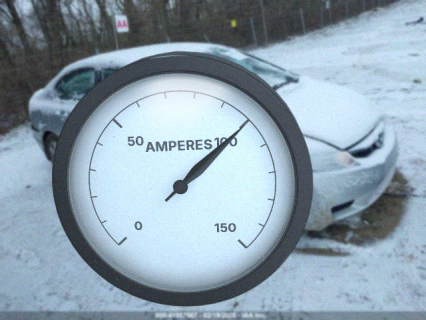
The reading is 100 A
